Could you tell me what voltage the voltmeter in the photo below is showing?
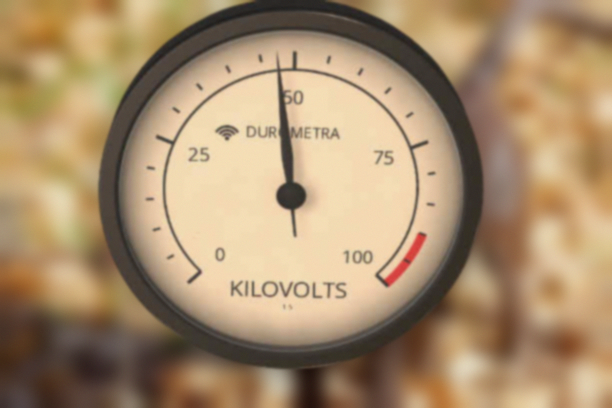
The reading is 47.5 kV
